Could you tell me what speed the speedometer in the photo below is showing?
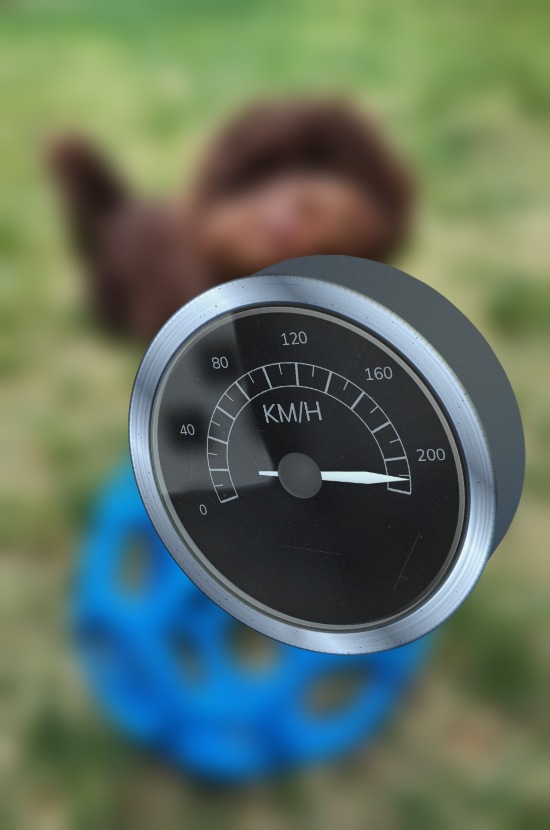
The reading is 210 km/h
